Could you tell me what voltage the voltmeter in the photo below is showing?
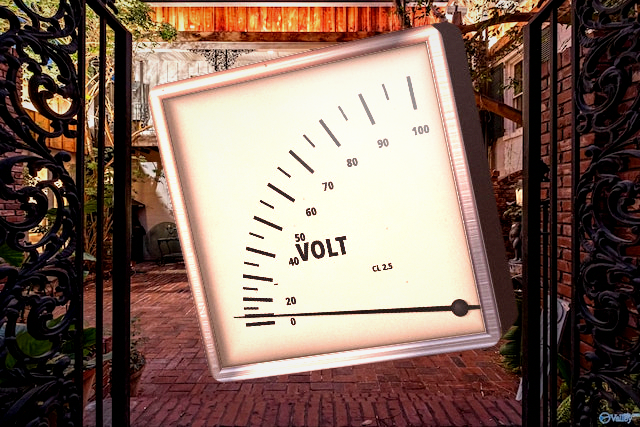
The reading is 10 V
